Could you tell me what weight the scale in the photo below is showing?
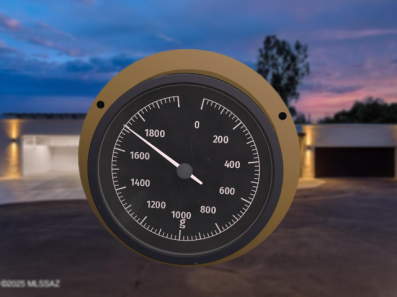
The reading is 1720 g
